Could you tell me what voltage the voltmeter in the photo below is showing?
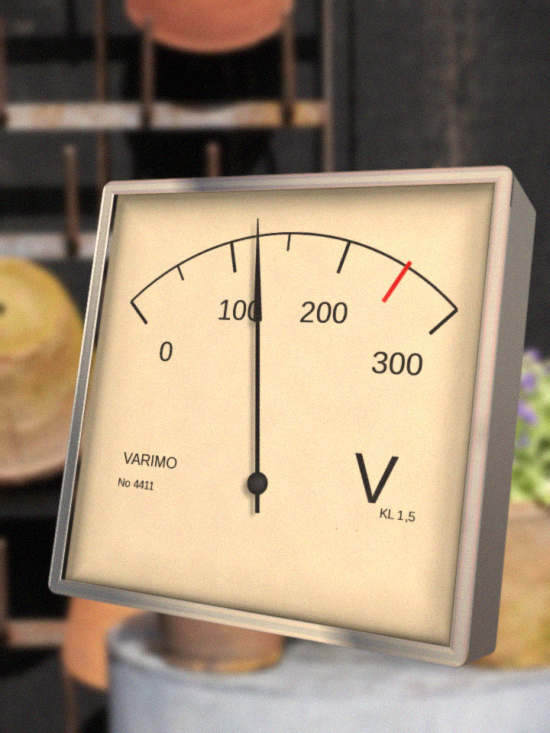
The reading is 125 V
